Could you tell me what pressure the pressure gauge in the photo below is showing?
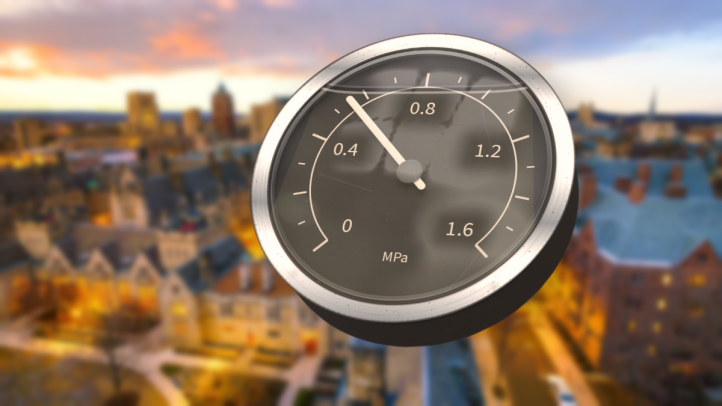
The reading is 0.55 MPa
